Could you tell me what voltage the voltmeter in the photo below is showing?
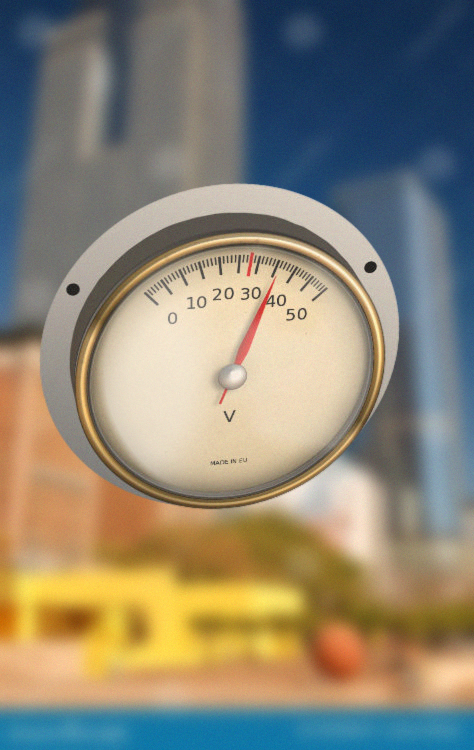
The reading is 35 V
